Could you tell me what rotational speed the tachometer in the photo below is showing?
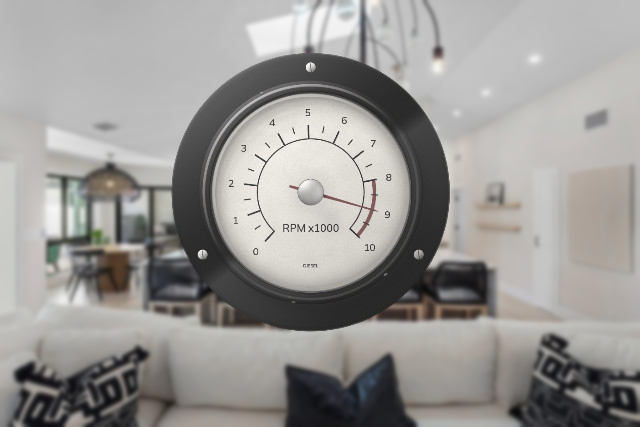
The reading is 9000 rpm
